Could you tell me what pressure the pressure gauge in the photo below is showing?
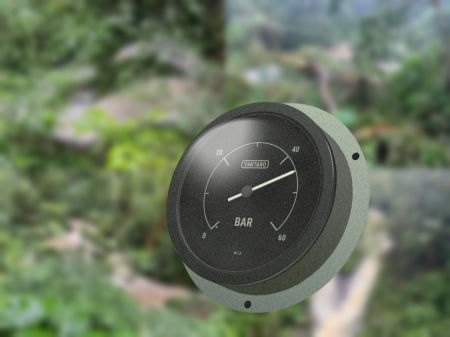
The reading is 45 bar
